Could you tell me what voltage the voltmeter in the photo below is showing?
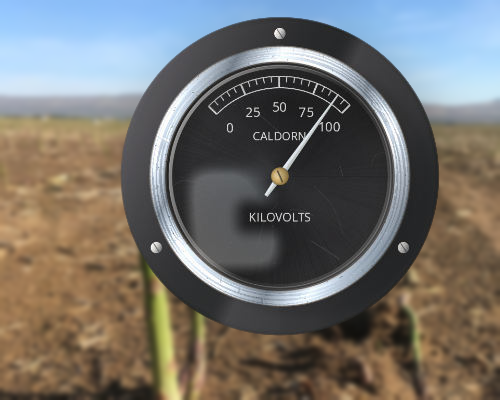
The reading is 90 kV
